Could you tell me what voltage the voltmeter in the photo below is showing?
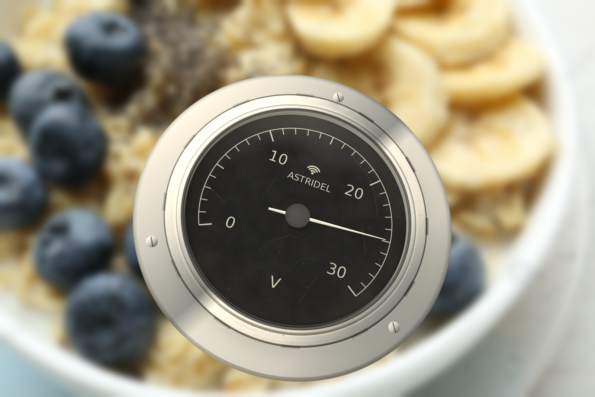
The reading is 25 V
